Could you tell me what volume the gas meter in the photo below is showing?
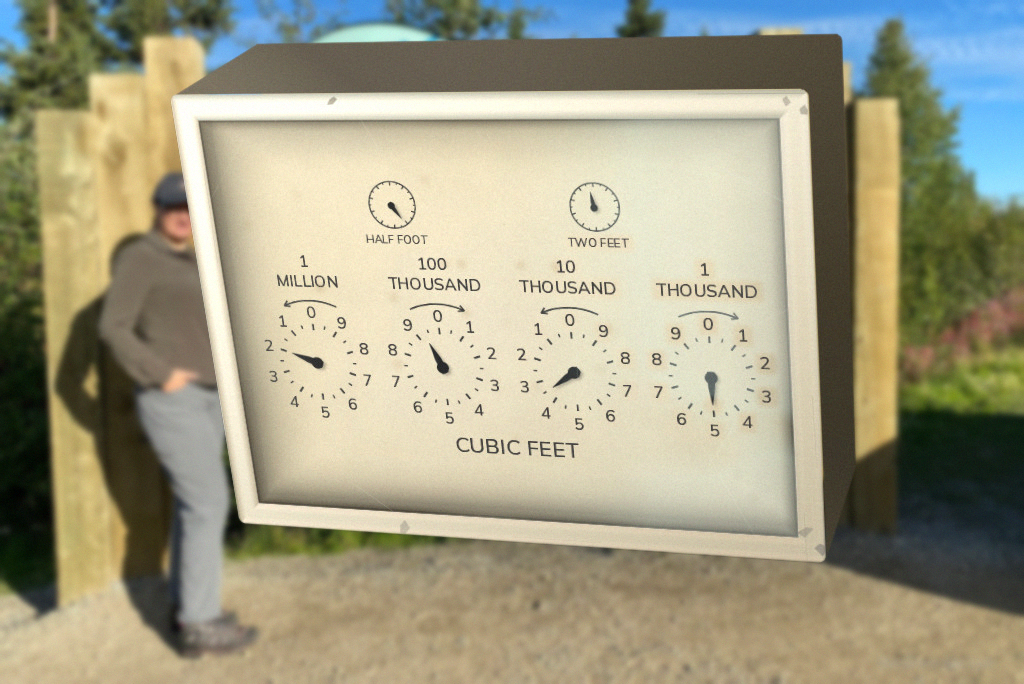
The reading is 193500 ft³
